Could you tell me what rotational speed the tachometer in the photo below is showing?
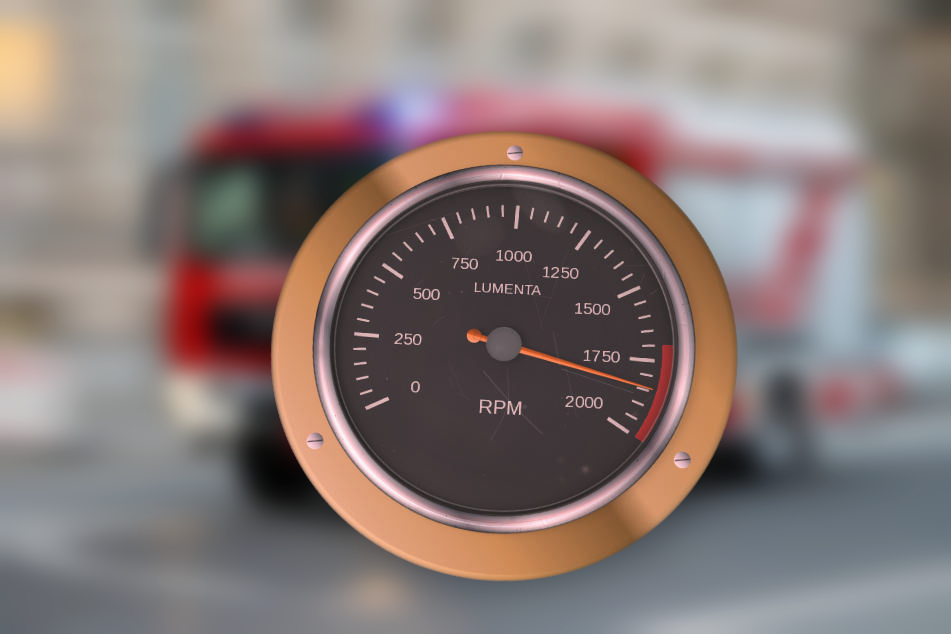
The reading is 1850 rpm
